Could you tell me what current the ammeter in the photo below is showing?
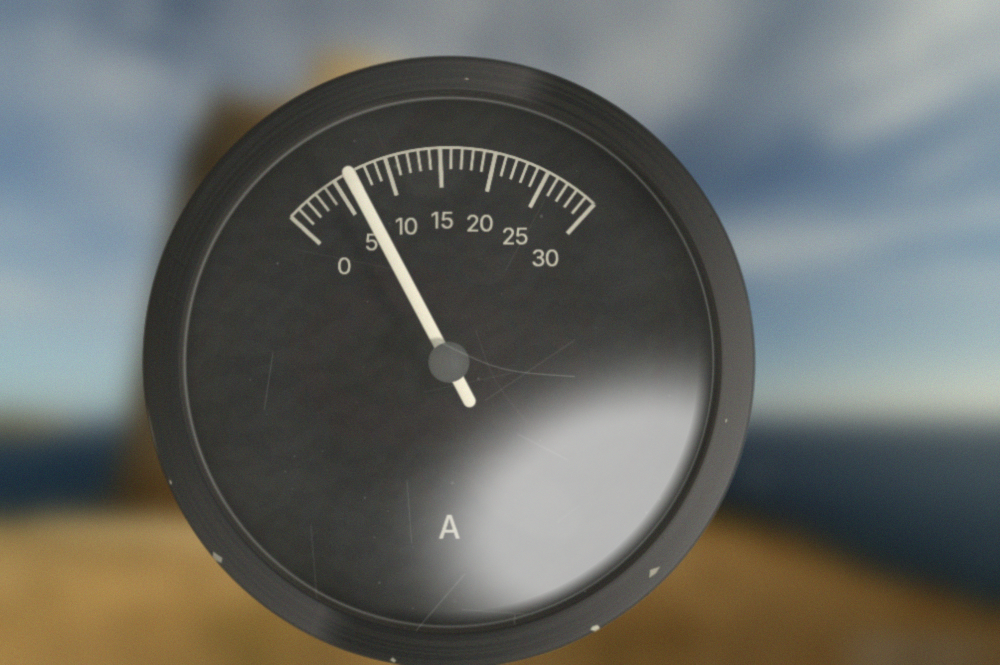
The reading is 6.5 A
